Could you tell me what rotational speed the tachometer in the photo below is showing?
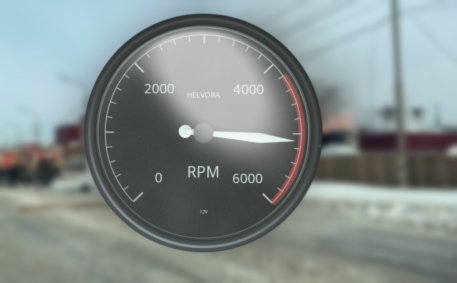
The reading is 5100 rpm
